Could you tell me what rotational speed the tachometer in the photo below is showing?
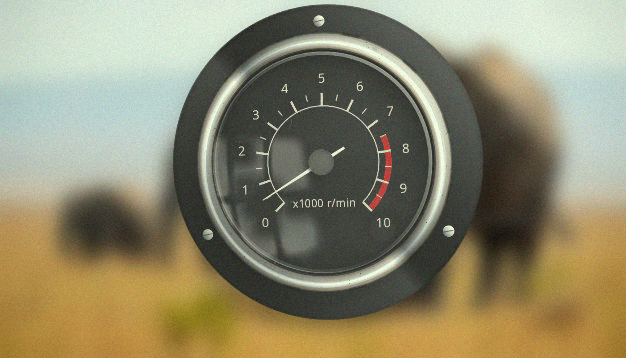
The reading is 500 rpm
